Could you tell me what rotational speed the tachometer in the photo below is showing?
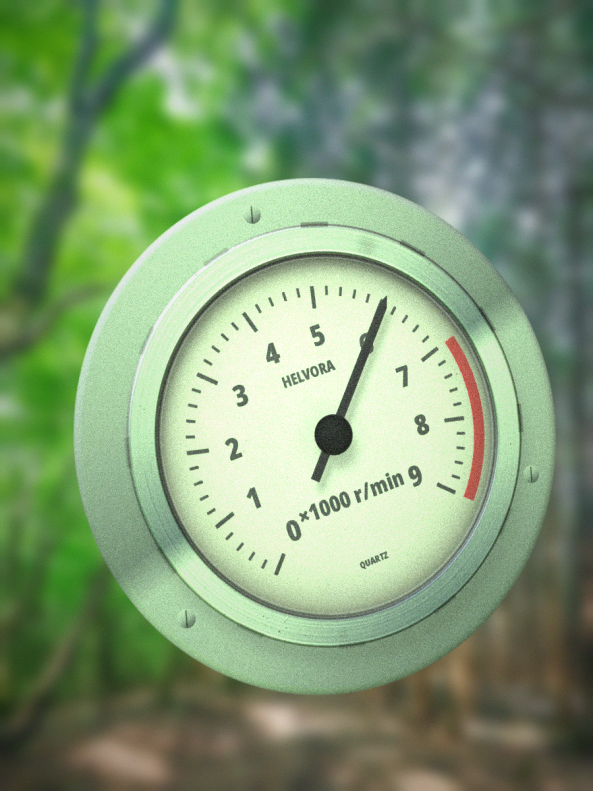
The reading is 6000 rpm
